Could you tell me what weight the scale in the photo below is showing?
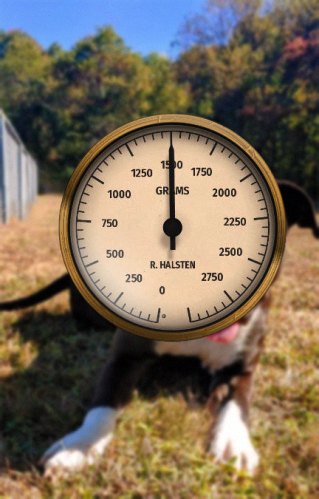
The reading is 1500 g
